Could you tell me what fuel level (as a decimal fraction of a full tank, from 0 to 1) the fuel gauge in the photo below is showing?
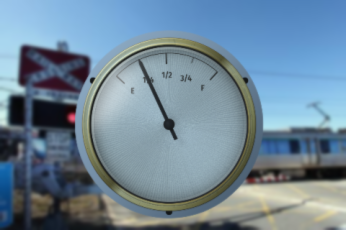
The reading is 0.25
